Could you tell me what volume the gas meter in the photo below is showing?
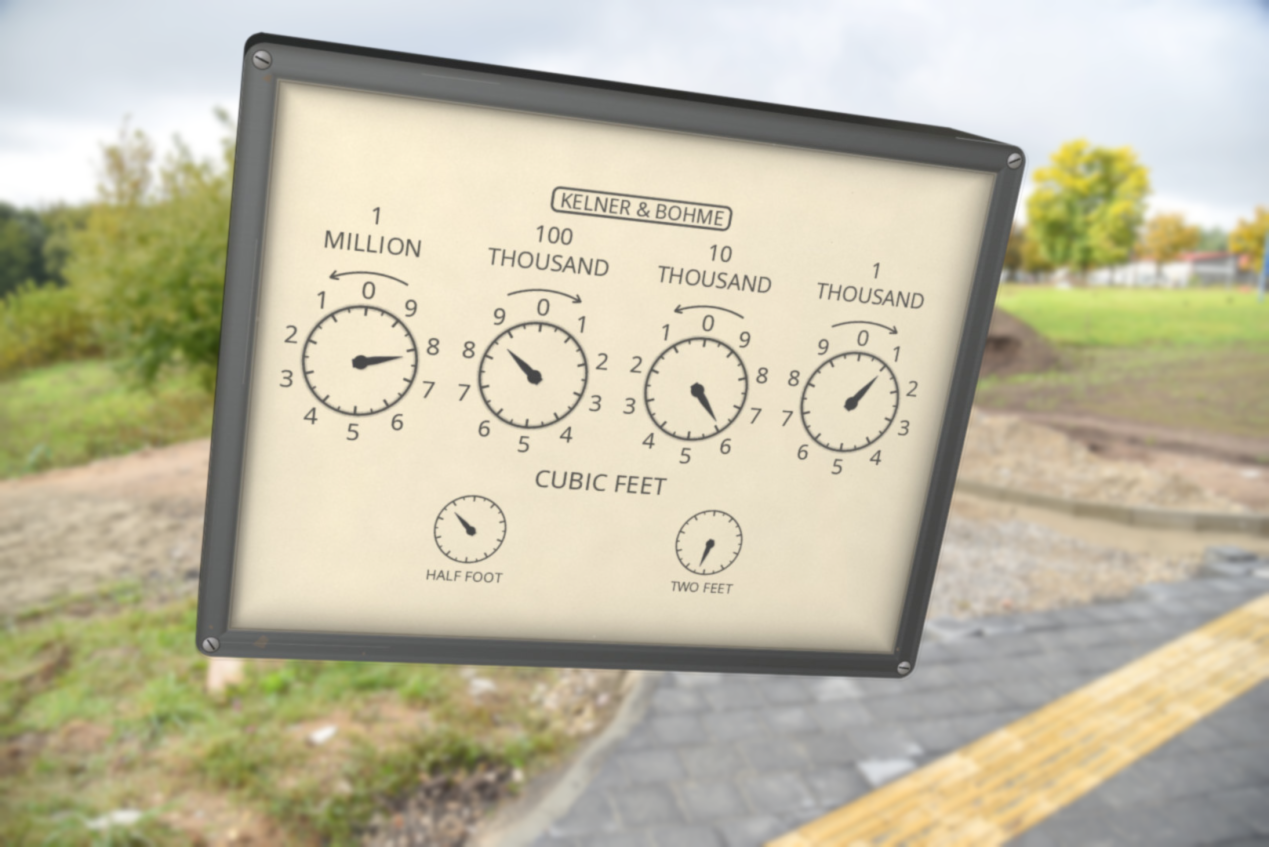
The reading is 786100 ft³
